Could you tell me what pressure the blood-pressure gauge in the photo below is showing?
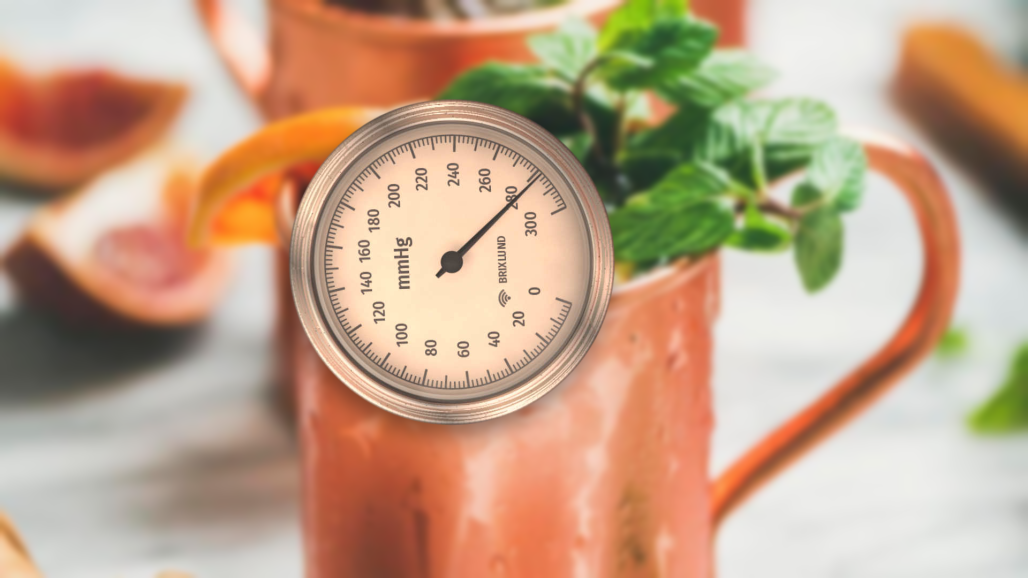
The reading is 282 mmHg
